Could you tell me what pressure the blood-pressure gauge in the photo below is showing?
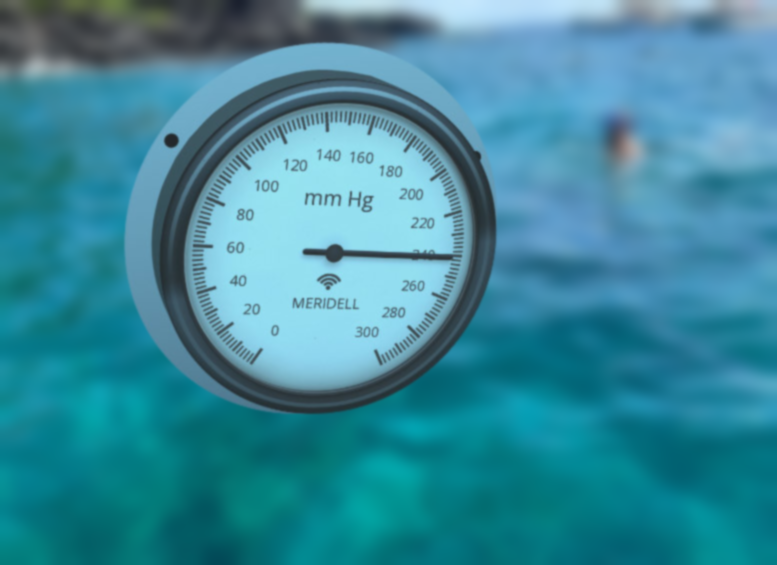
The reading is 240 mmHg
